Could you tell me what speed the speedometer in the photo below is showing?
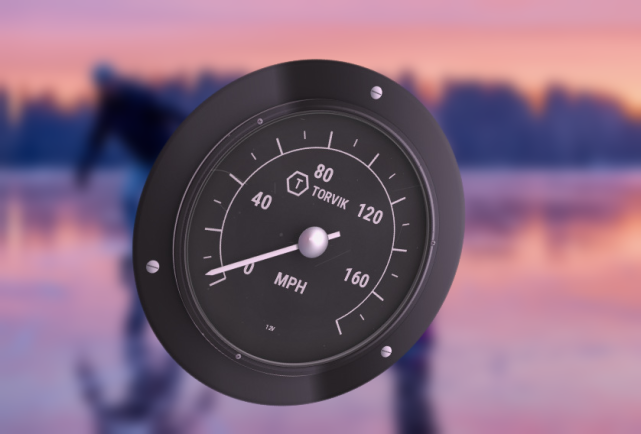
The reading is 5 mph
